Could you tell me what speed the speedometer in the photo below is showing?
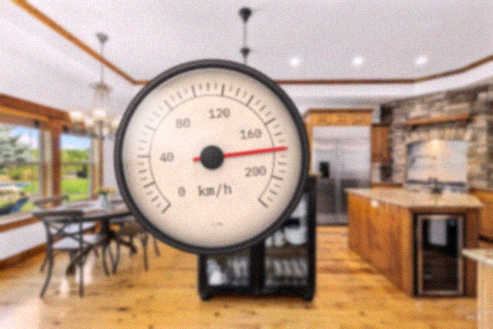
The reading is 180 km/h
